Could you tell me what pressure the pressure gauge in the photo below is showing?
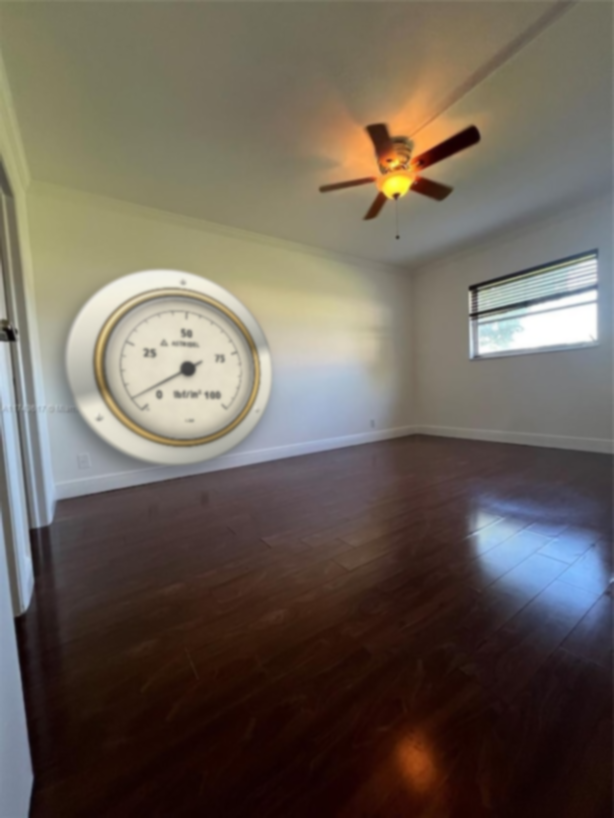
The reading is 5 psi
